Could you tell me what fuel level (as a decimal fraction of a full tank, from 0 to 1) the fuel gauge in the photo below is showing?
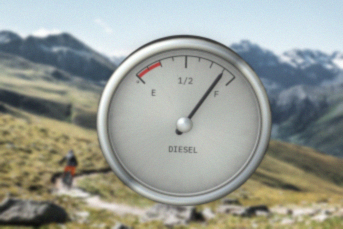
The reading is 0.875
